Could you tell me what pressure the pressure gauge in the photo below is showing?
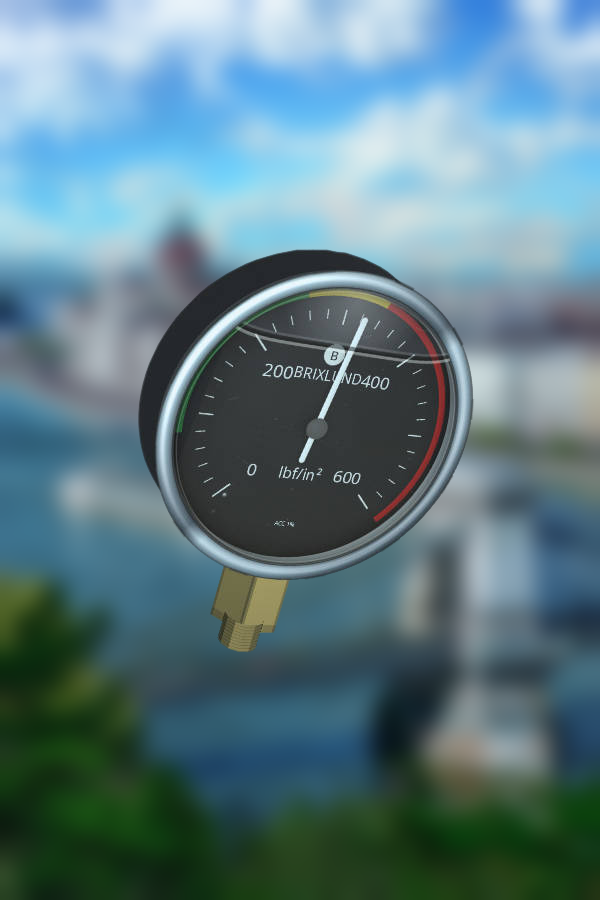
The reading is 320 psi
